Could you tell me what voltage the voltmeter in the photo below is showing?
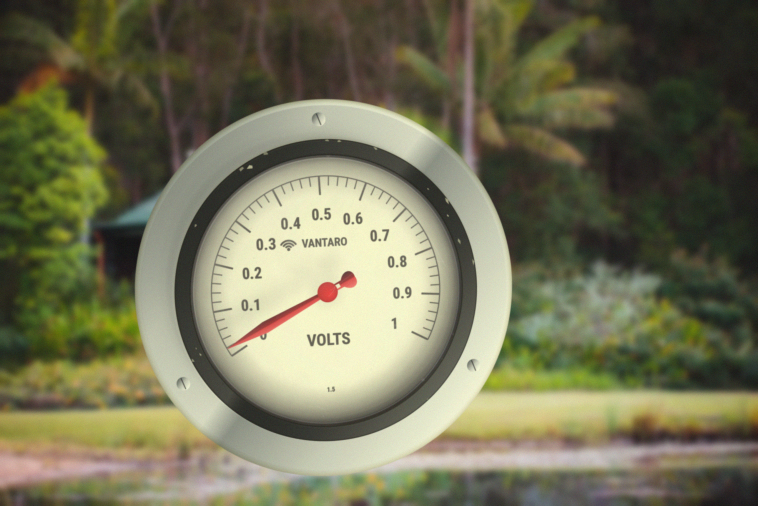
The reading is 0.02 V
